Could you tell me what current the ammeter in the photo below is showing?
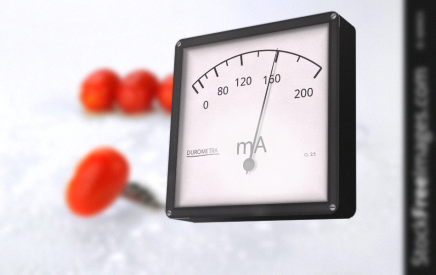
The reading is 160 mA
